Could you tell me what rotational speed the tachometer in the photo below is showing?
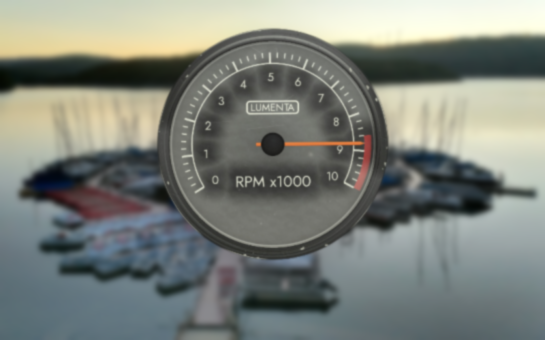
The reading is 8800 rpm
